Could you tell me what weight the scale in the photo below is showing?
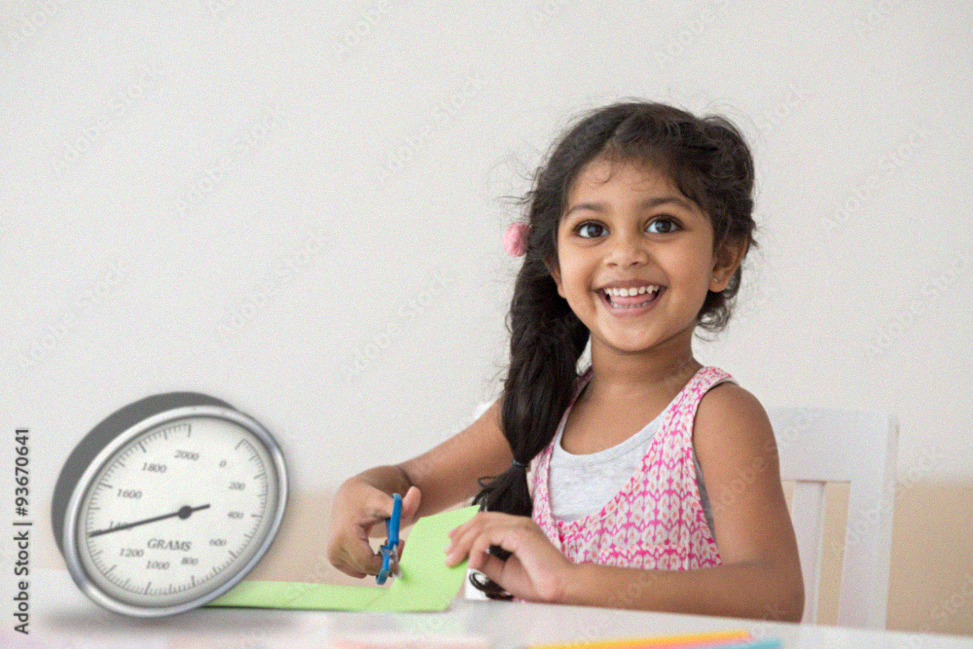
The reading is 1400 g
